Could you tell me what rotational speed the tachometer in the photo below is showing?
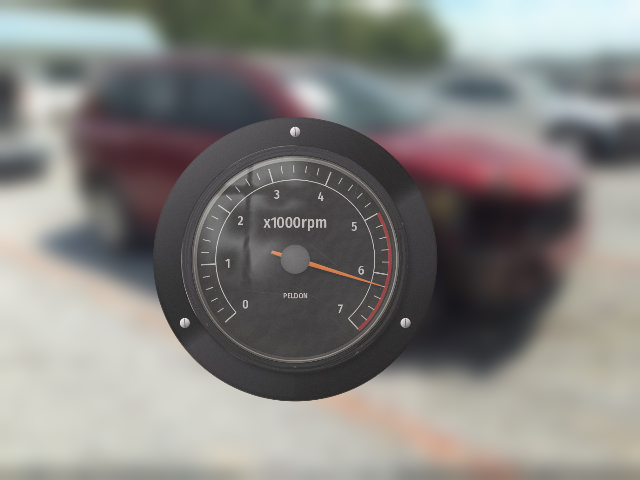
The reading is 6200 rpm
